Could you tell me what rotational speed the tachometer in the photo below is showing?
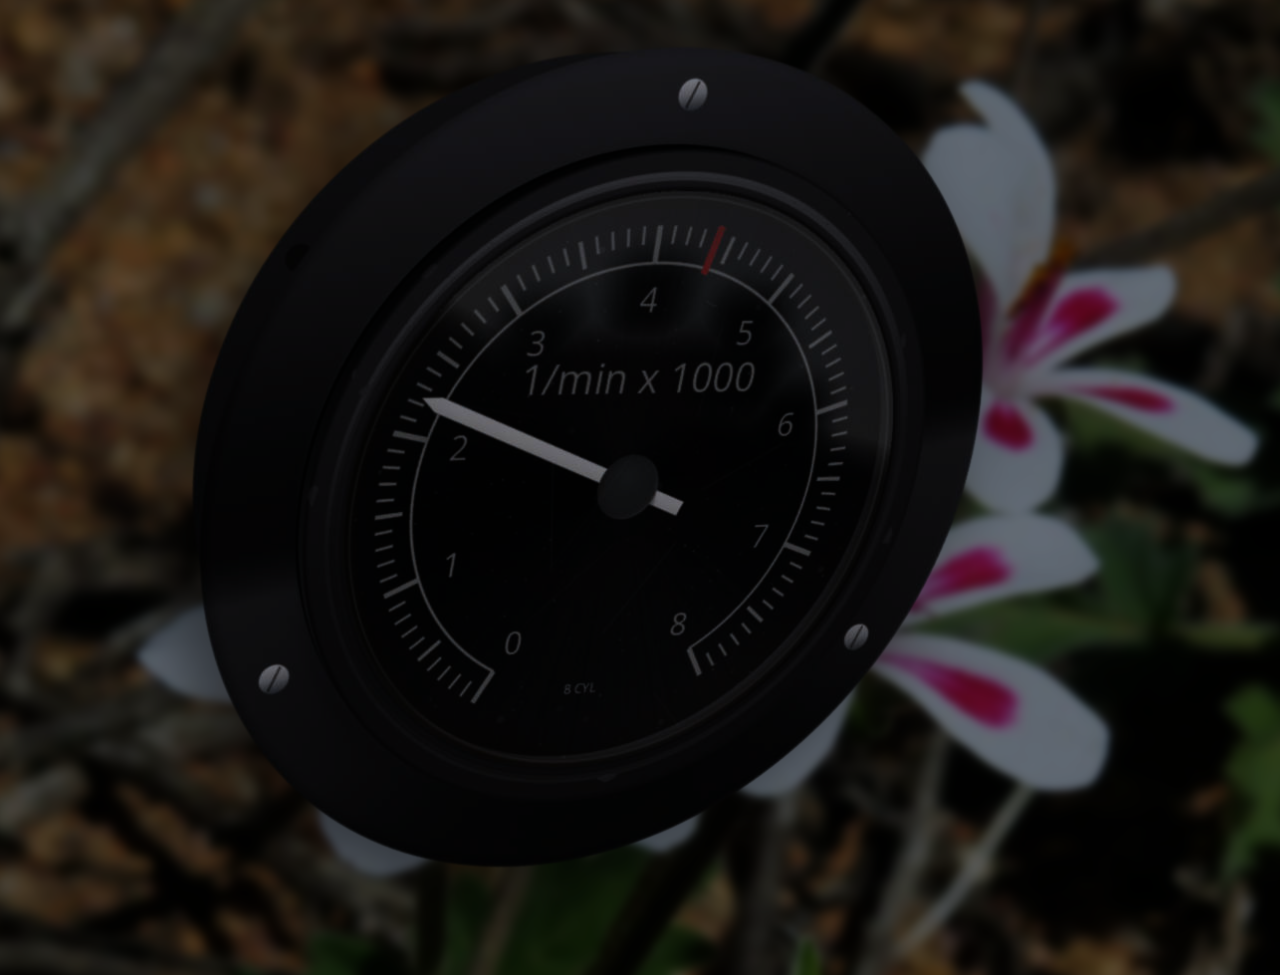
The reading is 2250 rpm
